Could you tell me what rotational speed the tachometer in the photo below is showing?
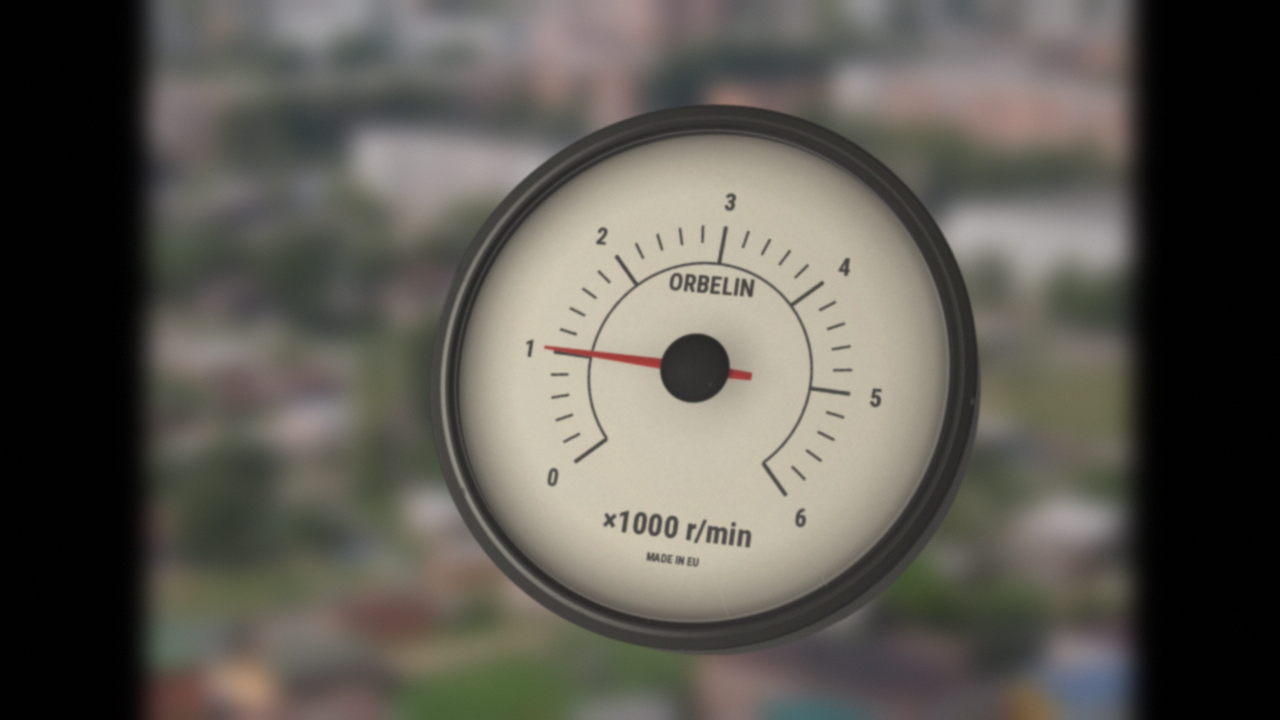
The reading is 1000 rpm
